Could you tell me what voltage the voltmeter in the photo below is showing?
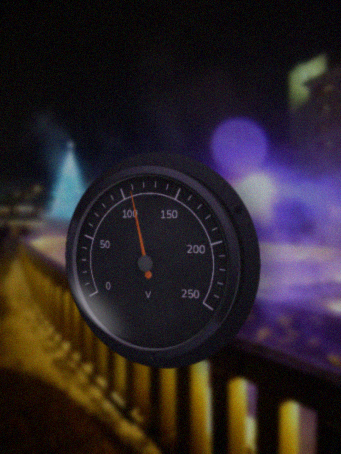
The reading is 110 V
